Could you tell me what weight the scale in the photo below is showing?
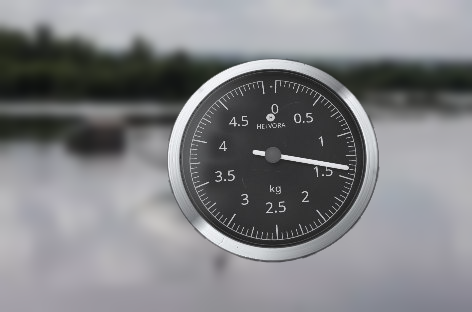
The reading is 1.4 kg
